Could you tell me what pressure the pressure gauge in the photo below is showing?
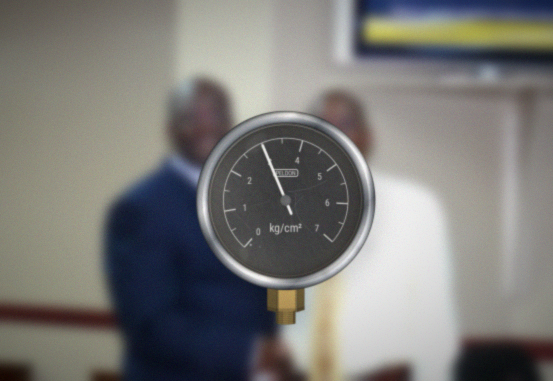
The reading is 3 kg/cm²
